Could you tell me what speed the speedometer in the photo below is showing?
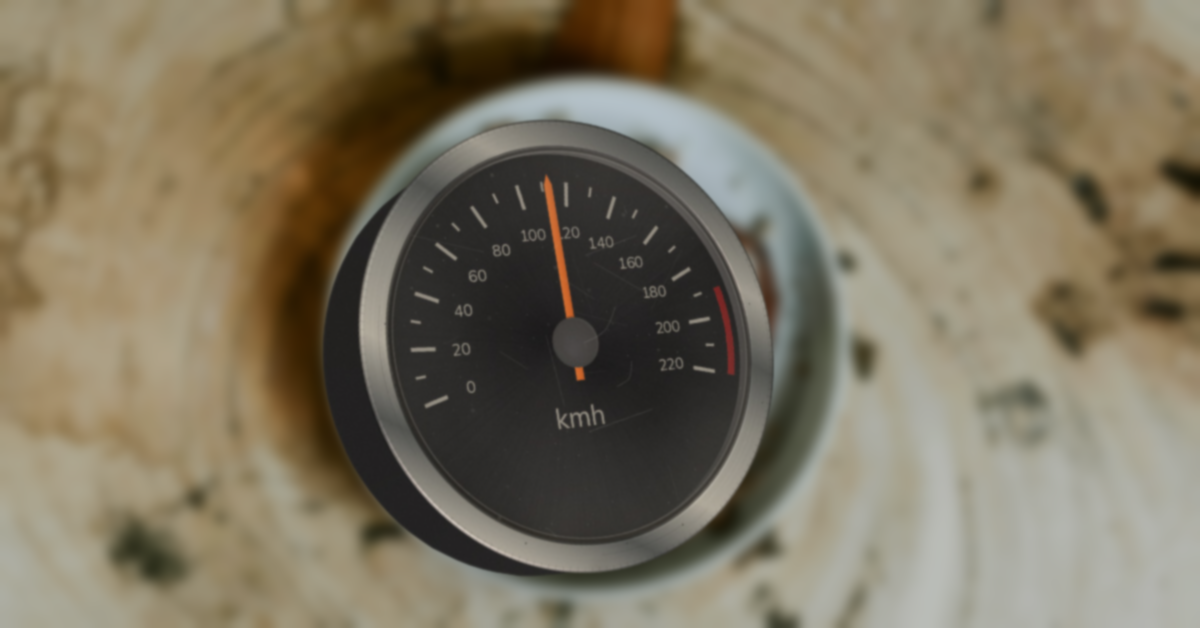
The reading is 110 km/h
